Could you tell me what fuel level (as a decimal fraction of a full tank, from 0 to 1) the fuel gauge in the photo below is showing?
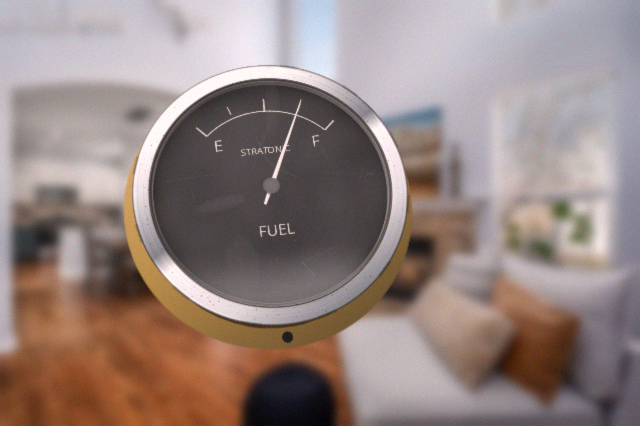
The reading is 0.75
